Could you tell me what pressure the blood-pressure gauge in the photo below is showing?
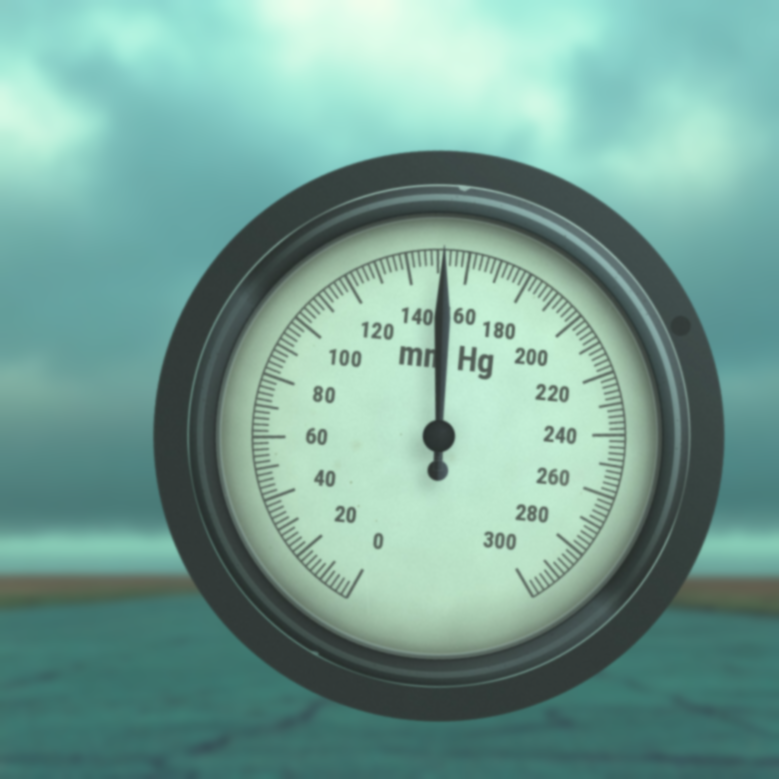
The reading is 152 mmHg
